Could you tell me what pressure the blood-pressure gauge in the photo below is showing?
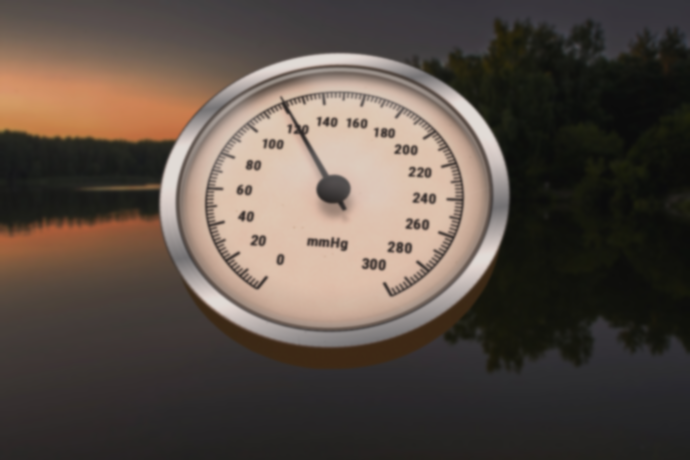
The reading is 120 mmHg
